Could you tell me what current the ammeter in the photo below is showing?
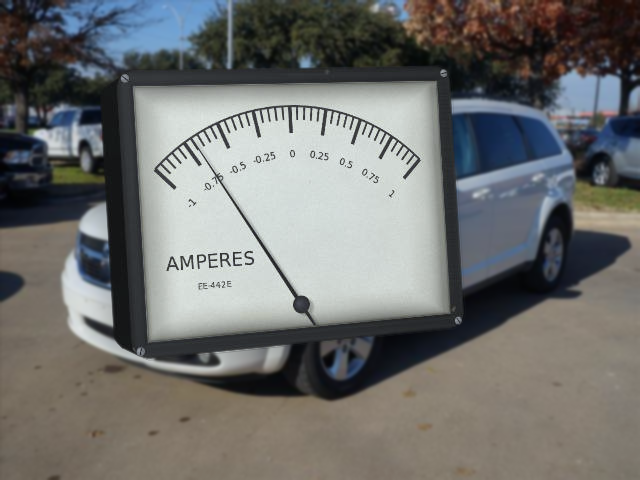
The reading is -0.7 A
